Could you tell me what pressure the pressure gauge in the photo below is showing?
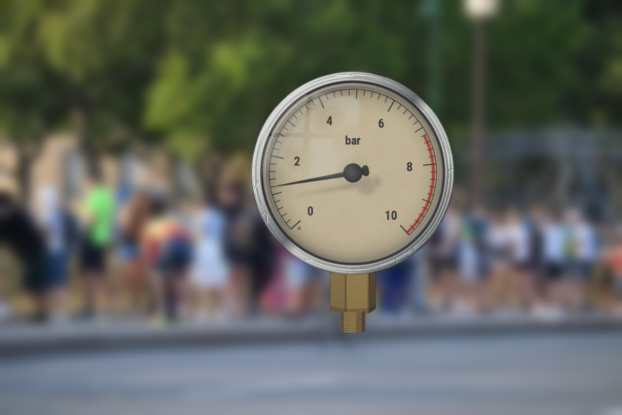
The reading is 1.2 bar
